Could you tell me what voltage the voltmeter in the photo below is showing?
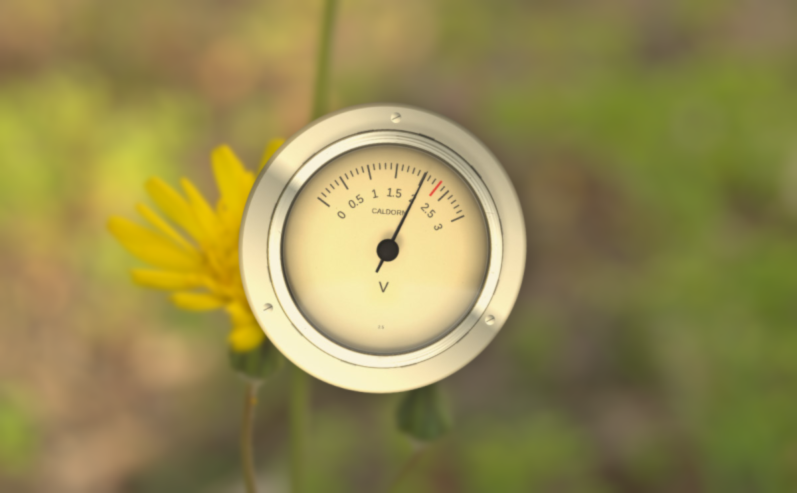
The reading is 2 V
